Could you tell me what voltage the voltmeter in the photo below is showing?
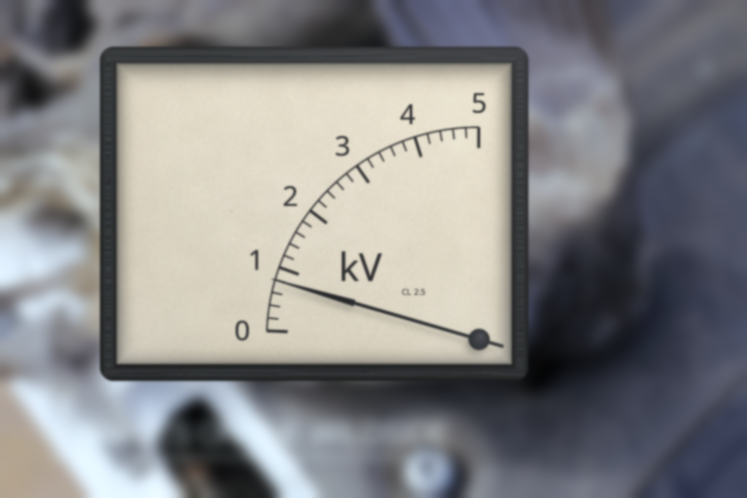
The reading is 0.8 kV
